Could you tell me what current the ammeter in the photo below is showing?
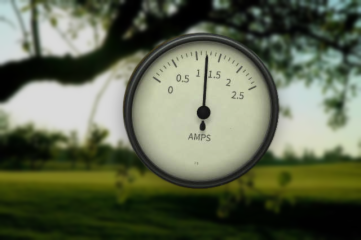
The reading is 1.2 A
